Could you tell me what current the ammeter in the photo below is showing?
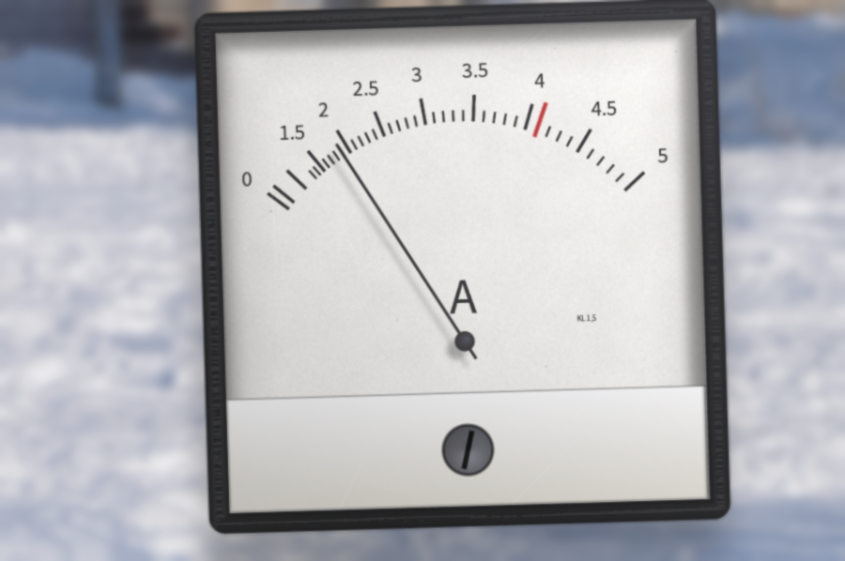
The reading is 1.9 A
